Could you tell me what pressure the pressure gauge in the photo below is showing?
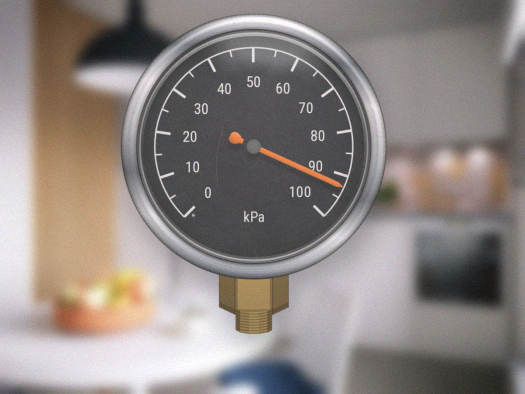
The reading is 92.5 kPa
